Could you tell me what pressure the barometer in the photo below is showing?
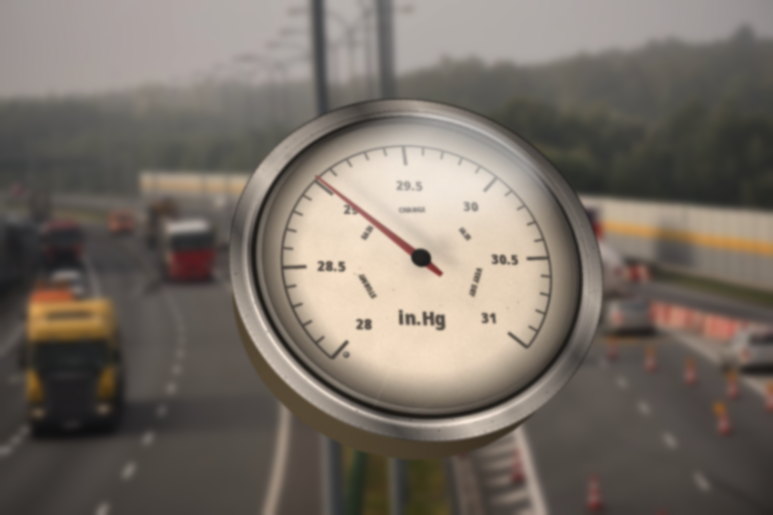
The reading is 29 inHg
